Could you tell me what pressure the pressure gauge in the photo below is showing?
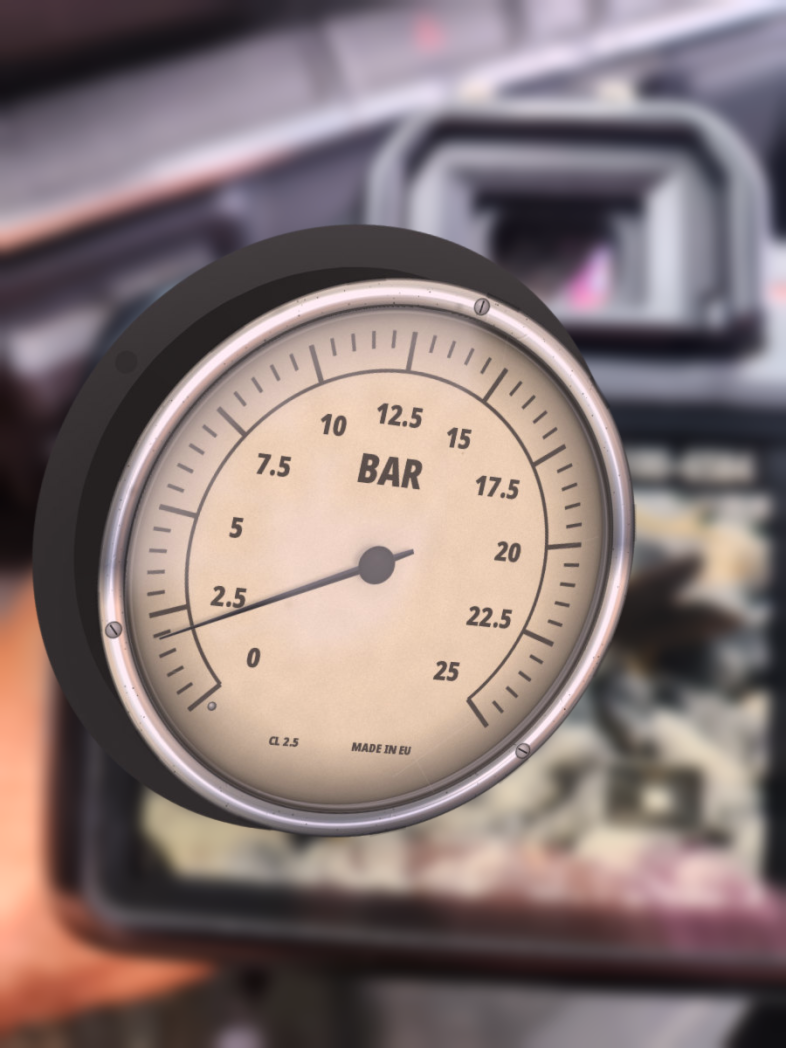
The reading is 2 bar
